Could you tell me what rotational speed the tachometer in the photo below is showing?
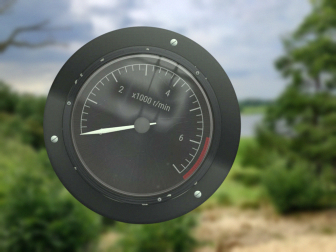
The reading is 0 rpm
